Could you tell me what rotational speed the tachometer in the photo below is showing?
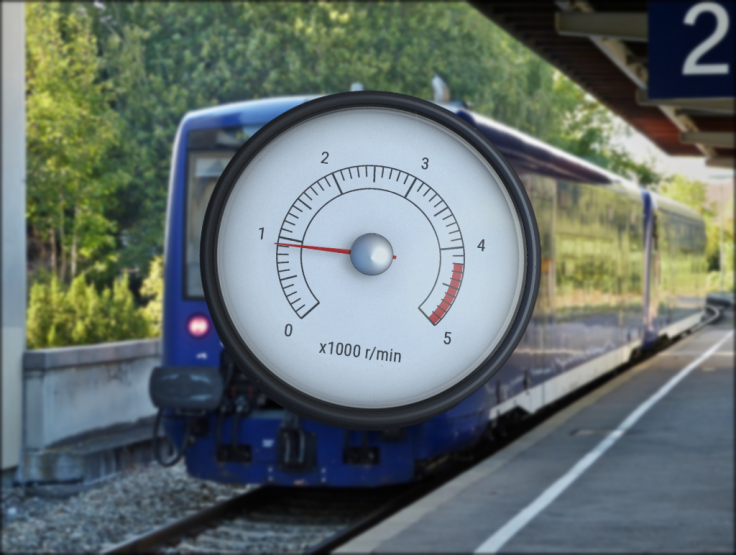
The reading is 900 rpm
